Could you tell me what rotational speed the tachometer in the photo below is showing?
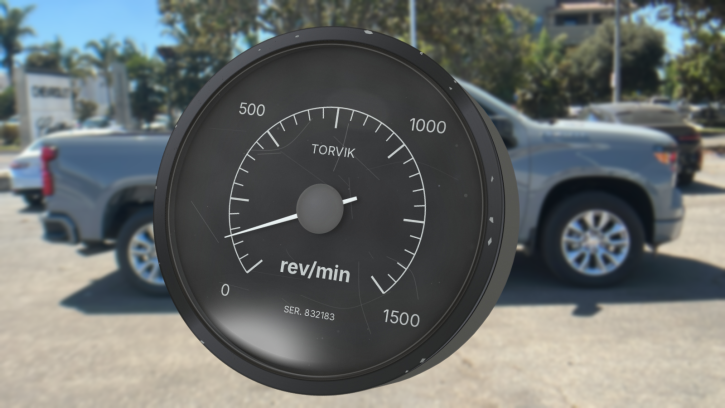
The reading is 125 rpm
